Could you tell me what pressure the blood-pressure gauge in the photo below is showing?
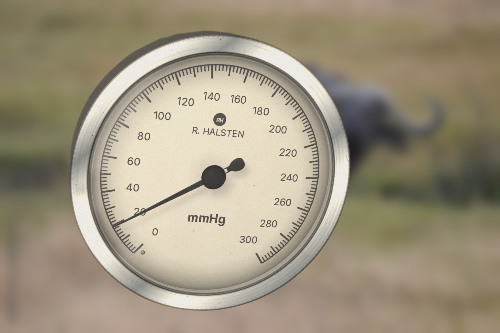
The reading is 20 mmHg
